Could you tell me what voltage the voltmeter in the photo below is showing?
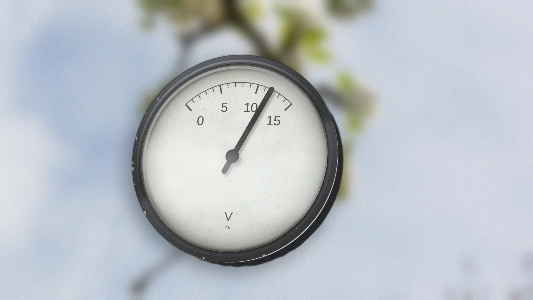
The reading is 12 V
